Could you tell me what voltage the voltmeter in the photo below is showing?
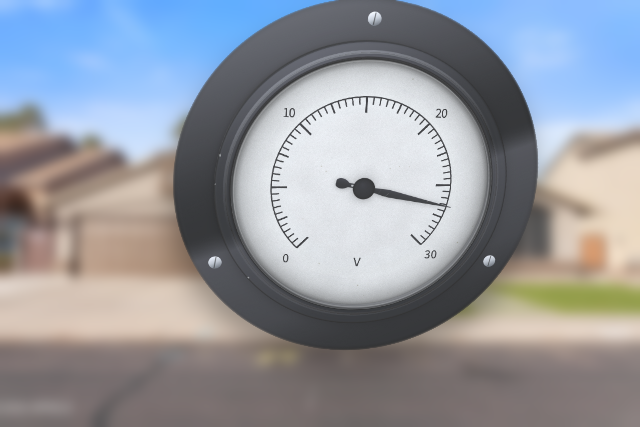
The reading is 26.5 V
